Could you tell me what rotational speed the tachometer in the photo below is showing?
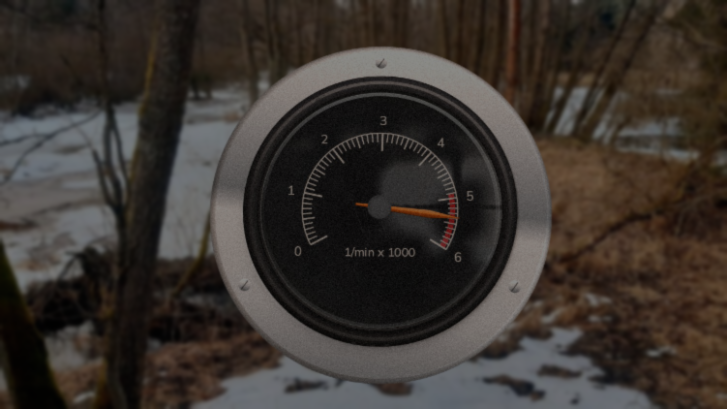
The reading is 5400 rpm
